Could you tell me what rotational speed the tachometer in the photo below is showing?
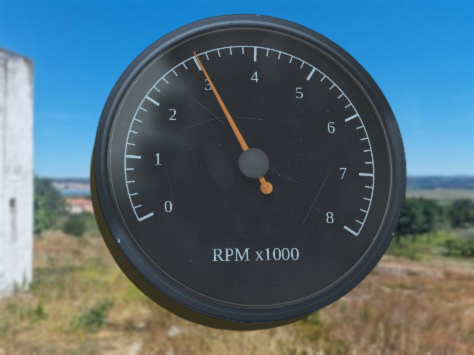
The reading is 3000 rpm
